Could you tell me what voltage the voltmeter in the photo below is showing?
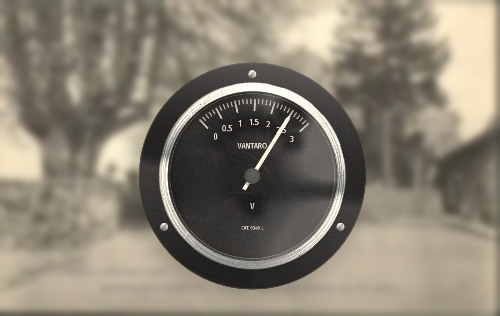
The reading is 2.5 V
